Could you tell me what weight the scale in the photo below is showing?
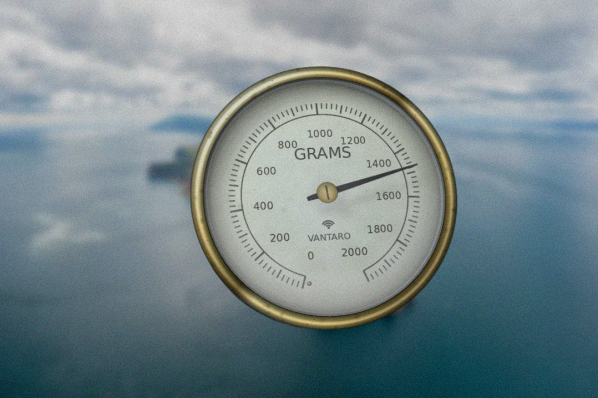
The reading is 1480 g
